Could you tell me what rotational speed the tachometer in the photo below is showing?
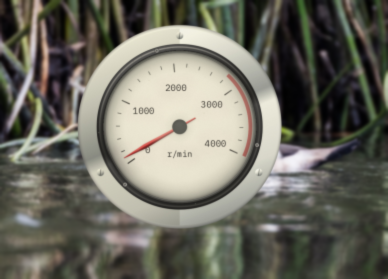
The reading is 100 rpm
